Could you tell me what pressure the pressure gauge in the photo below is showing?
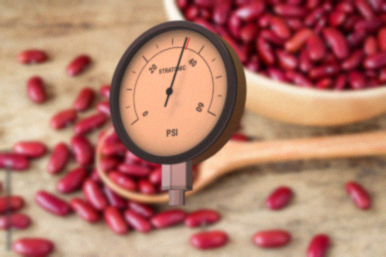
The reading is 35 psi
